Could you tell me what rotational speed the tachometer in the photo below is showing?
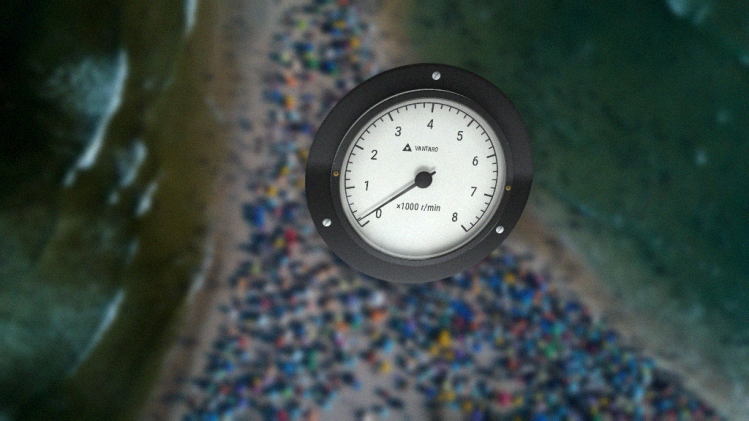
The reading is 200 rpm
